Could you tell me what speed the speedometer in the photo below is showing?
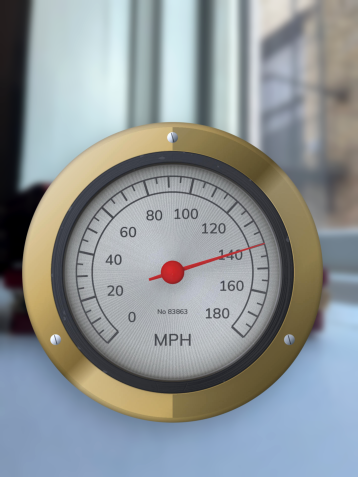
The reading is 140 mph
